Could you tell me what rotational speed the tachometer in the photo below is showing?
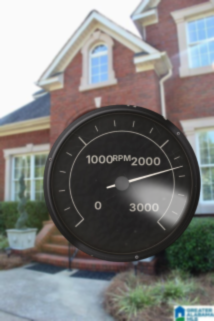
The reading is 2300 rpm
